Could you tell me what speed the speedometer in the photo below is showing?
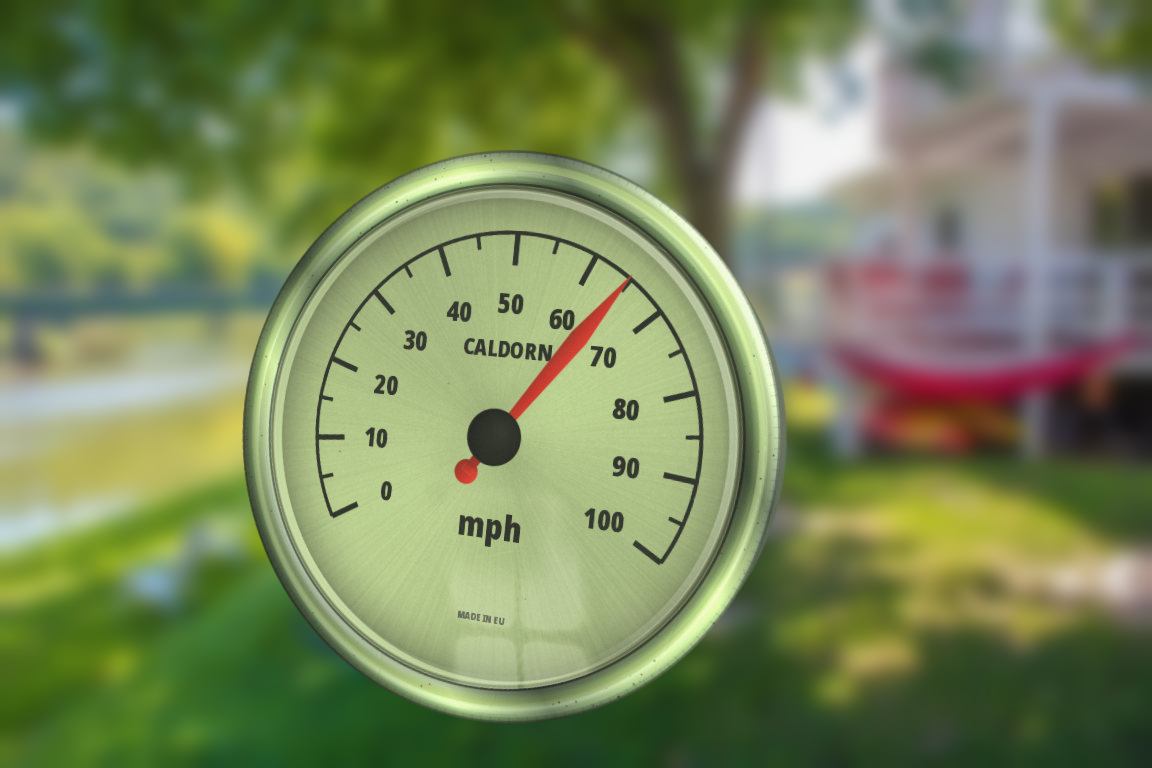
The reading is 65 mph
